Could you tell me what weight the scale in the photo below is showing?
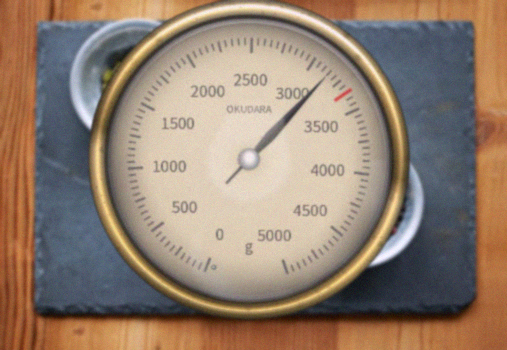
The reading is 3150 g
